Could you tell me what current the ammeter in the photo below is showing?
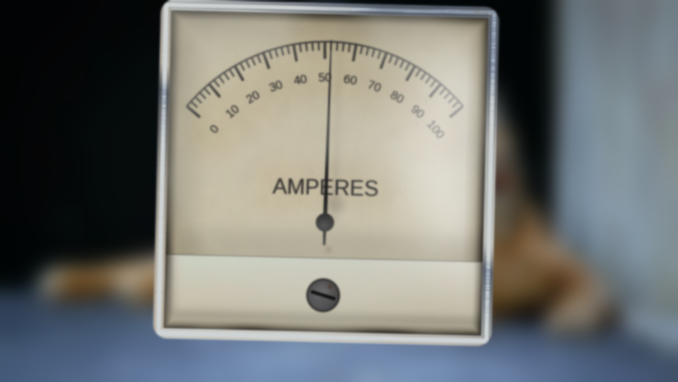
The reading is 52 A
